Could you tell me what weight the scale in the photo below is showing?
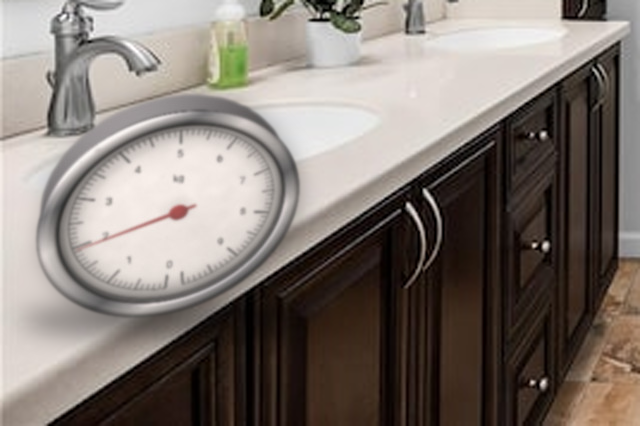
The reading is 2 kg
